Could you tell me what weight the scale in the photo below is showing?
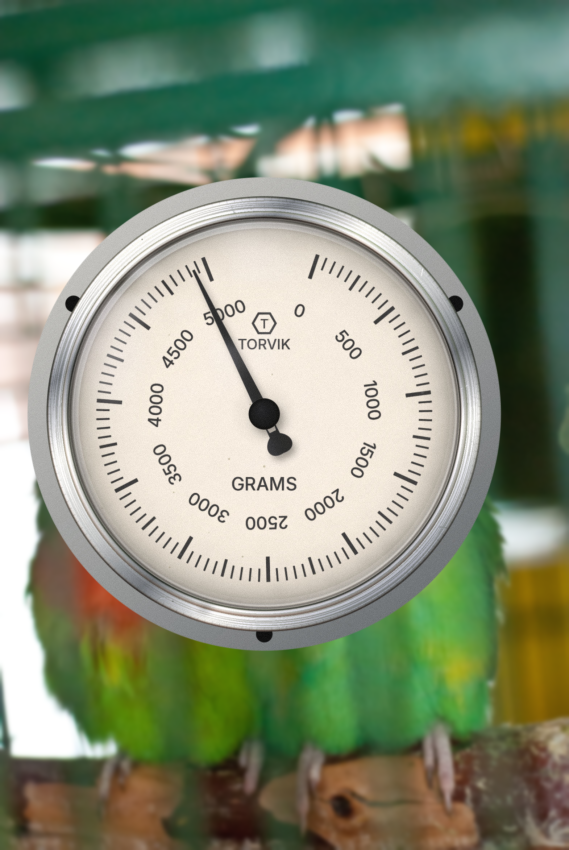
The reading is 4925 g
